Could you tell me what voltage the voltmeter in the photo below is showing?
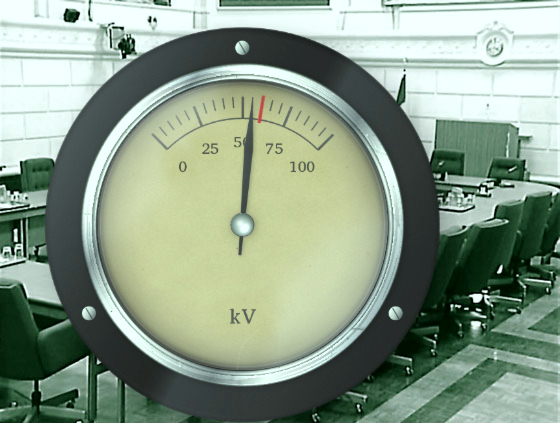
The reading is 55 kV
